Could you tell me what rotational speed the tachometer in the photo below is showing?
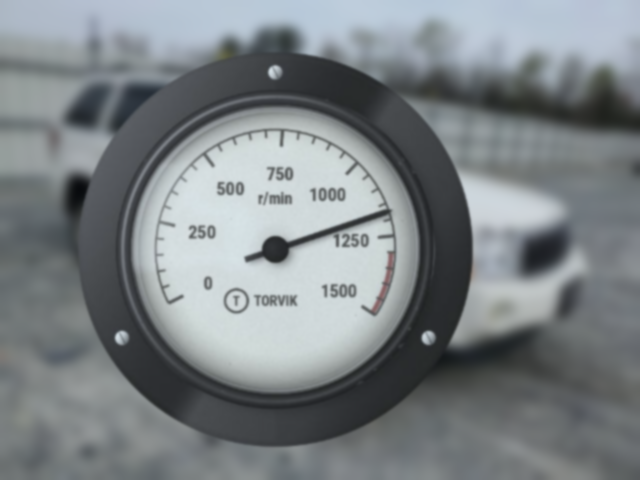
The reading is 1175 rpm
